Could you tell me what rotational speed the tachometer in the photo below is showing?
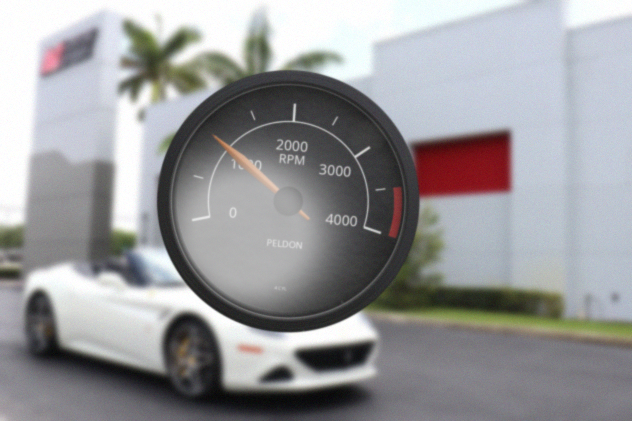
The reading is 1000 rpm
